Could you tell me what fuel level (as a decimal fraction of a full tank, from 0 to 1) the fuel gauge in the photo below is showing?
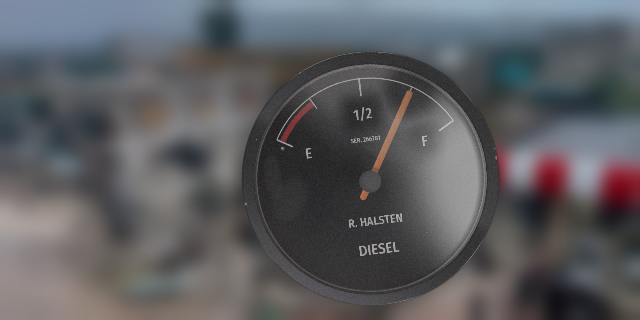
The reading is 0.75
